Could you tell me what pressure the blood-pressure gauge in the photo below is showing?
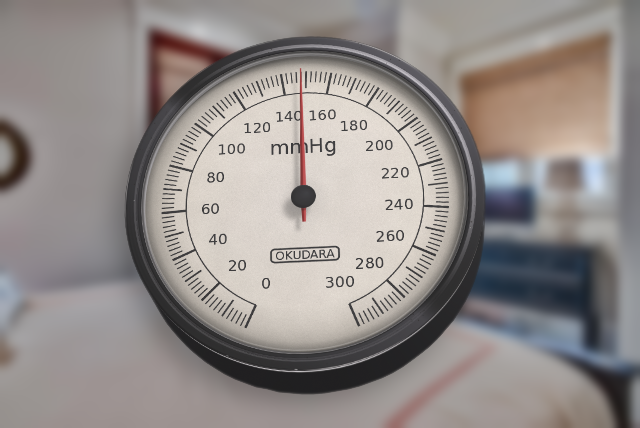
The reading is 148 mmHg
